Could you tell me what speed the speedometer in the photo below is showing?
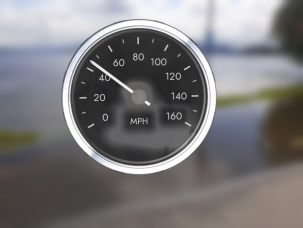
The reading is 45 mph
